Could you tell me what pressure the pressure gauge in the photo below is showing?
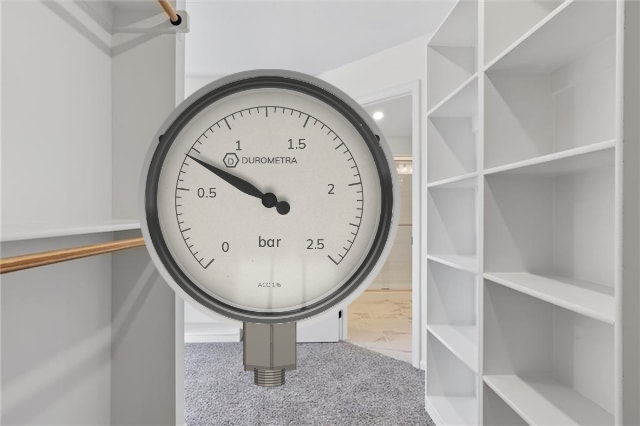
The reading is 0.7 bar
